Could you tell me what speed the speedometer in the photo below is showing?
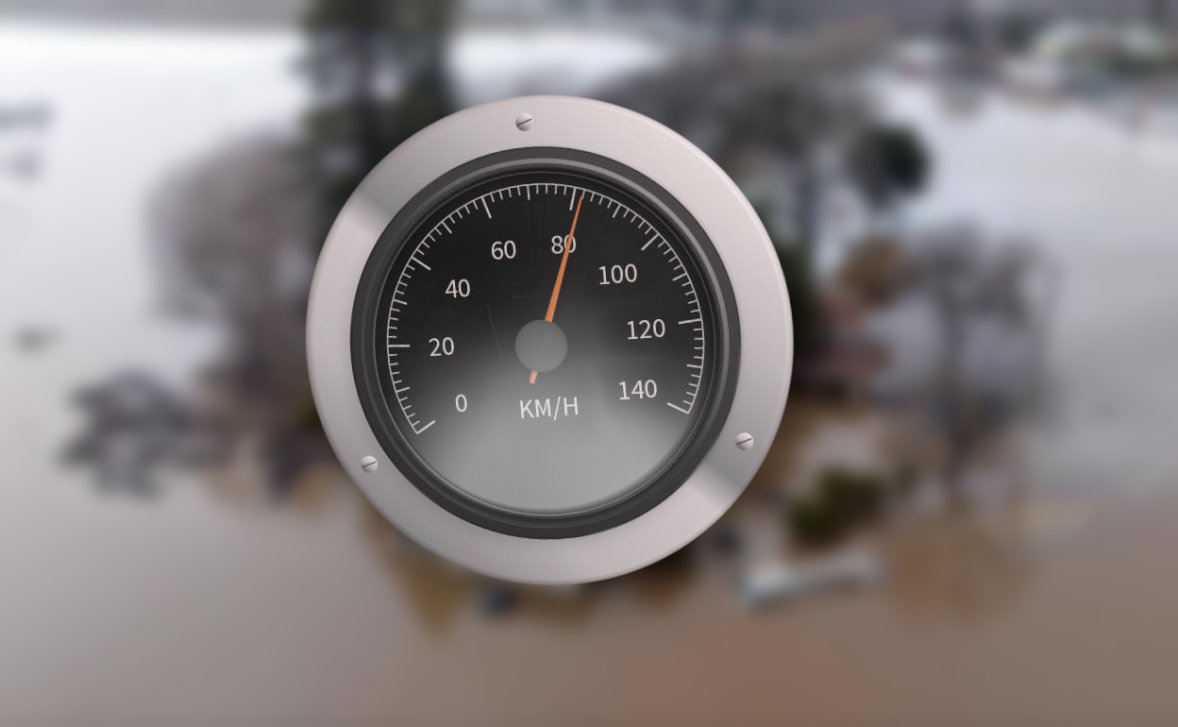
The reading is 82 km/h
